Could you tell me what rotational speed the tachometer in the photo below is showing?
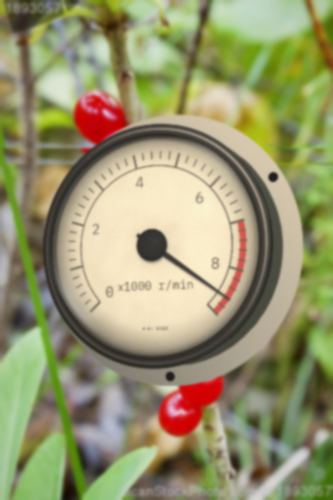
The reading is 8600 rpm
